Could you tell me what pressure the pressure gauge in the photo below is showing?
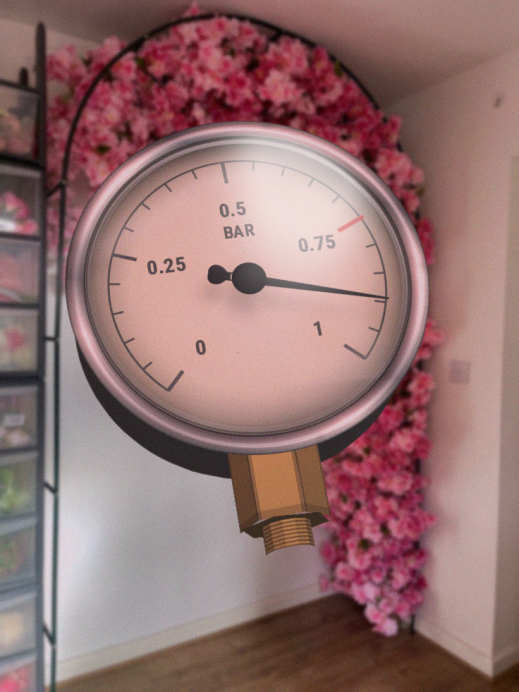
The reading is 0.9 bar
